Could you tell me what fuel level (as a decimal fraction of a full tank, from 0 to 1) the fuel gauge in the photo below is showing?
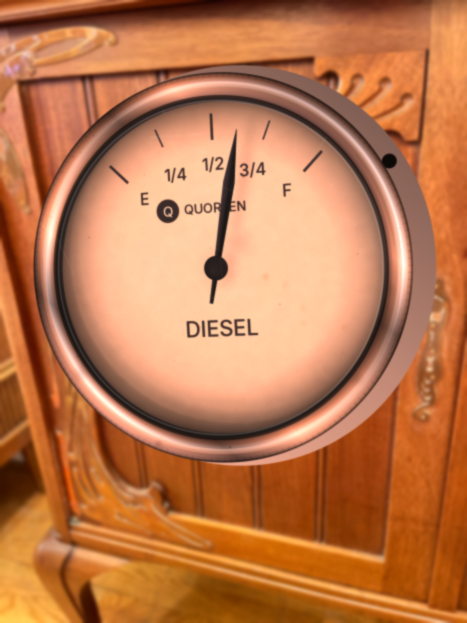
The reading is 0.625
